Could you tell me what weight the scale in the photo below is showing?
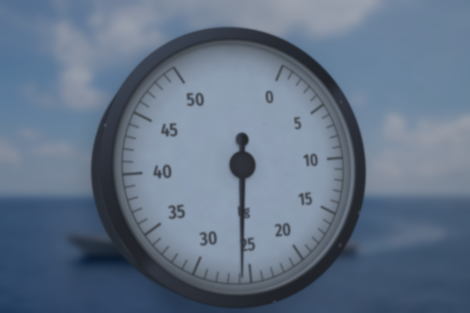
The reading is 26 kg
